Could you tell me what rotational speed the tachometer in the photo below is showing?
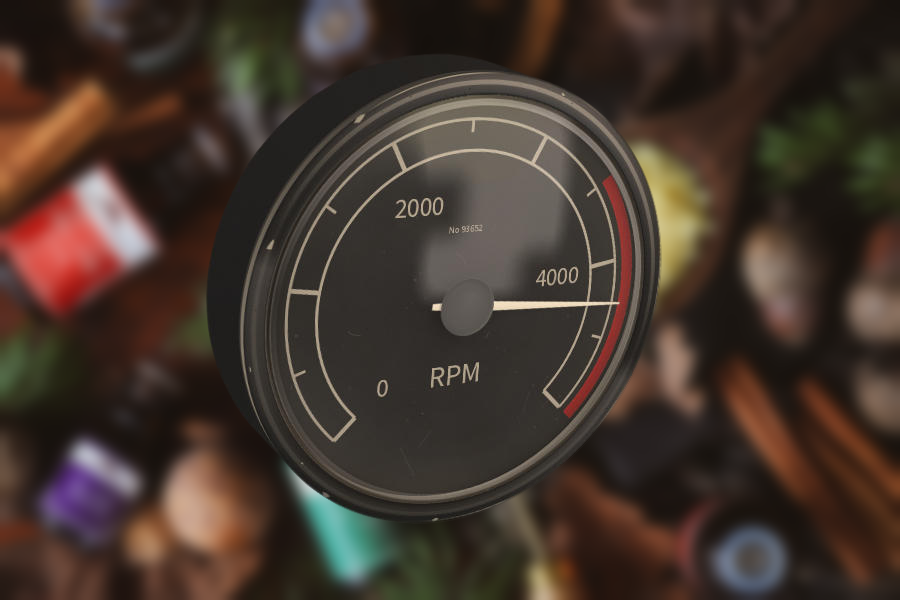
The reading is 4250 rpm
